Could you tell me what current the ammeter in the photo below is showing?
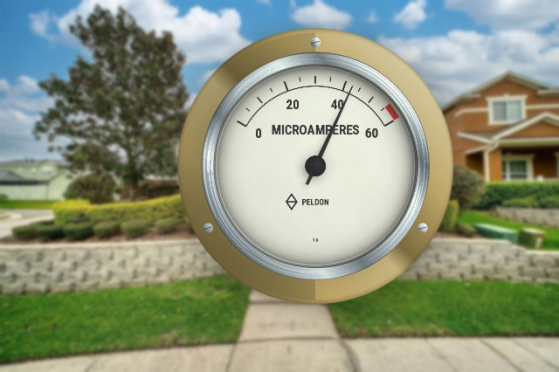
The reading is 42.5 µA
